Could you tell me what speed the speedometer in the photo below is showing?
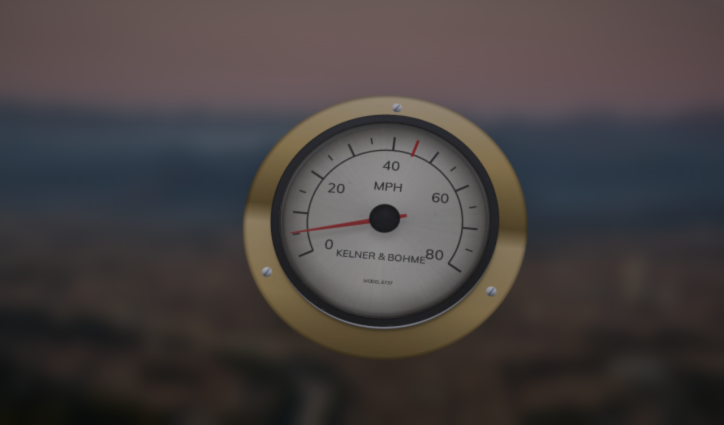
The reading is 5 mph
